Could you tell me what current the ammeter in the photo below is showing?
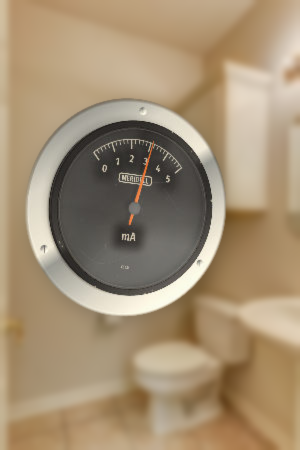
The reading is 3 mA
